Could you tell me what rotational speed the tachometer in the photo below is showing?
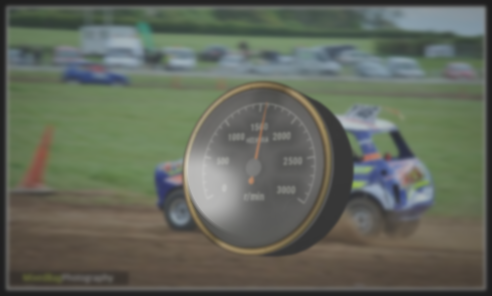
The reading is 1600 rpm
